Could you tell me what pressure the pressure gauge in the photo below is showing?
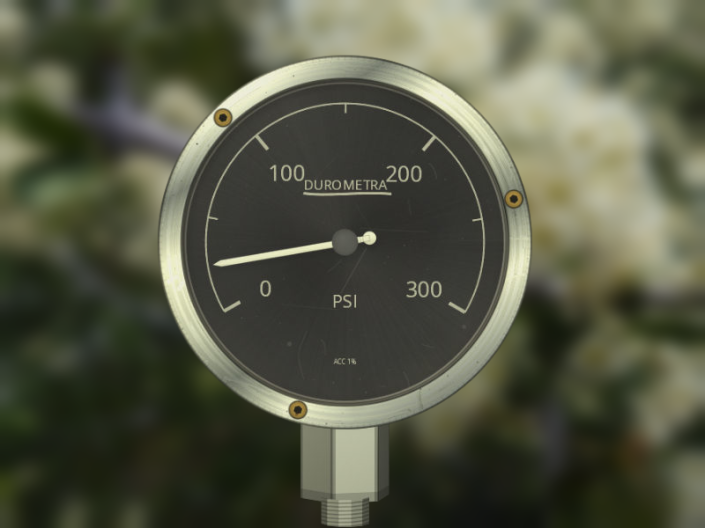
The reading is 25 psi
